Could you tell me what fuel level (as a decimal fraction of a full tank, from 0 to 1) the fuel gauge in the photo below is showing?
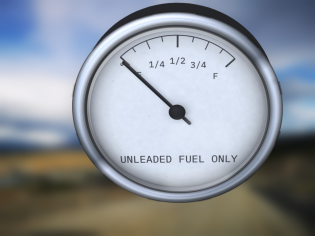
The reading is 0
